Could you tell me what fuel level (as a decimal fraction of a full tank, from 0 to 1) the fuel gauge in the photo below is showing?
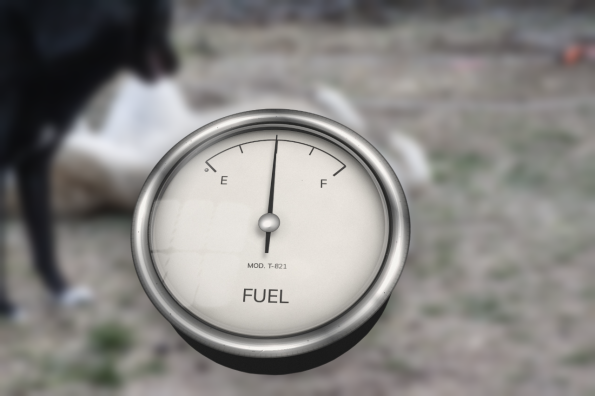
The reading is 0.5
